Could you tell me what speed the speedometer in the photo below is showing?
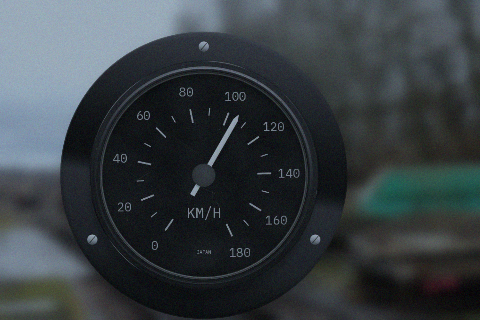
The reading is 105 km/h
